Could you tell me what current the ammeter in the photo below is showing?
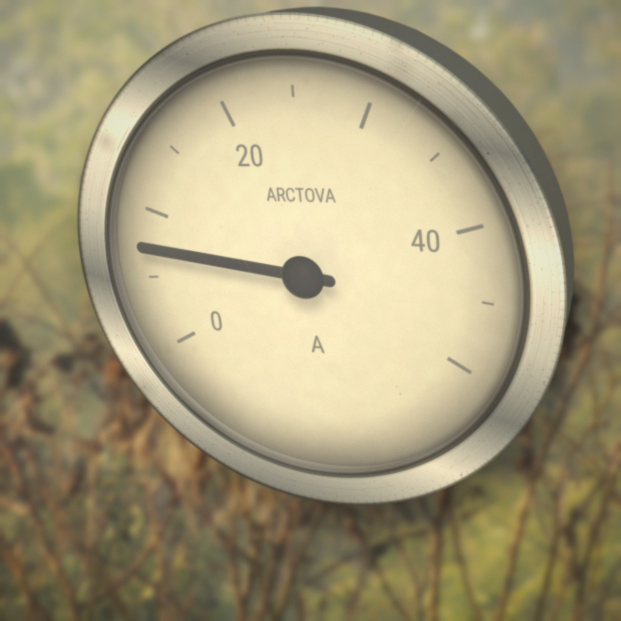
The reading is 7.5 A
